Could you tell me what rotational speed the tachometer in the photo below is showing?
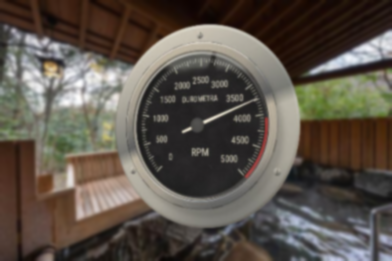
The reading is 3750 rpm
